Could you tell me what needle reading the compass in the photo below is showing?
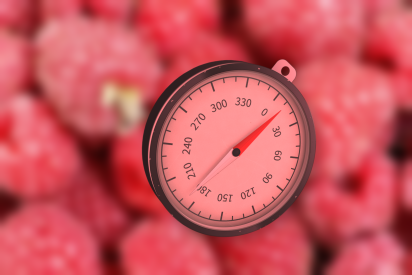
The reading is 10 °
